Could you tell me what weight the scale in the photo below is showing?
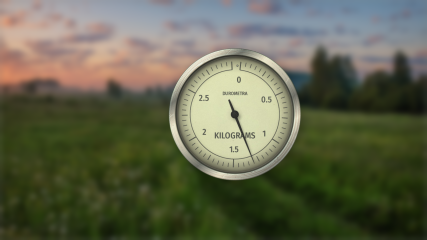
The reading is 1.3 kg
